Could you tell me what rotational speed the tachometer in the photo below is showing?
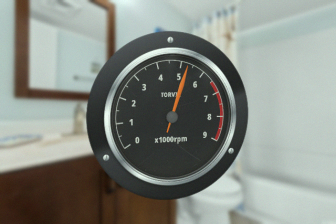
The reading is 5250 rpm
